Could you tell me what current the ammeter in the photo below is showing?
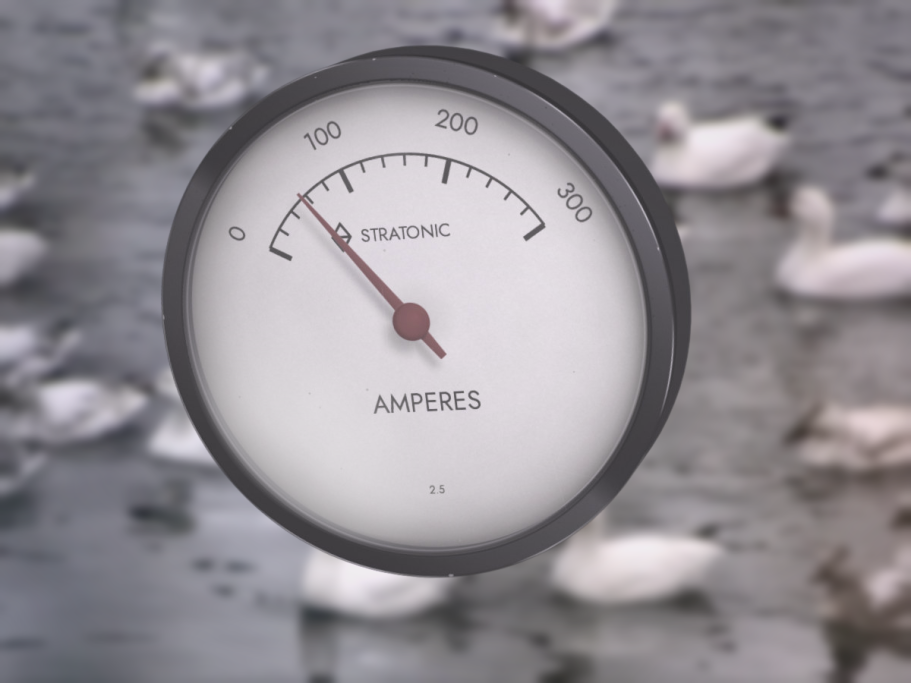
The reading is 60 A
